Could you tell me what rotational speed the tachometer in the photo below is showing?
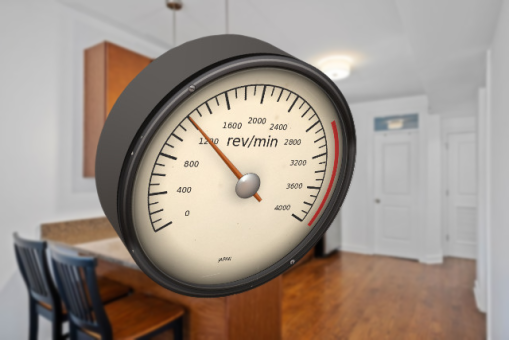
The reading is 1200 rpm
